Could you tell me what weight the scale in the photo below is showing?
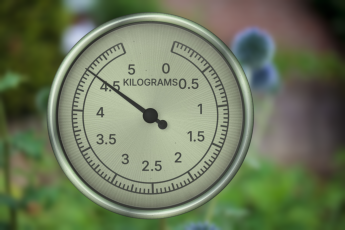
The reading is 4.5 kg
